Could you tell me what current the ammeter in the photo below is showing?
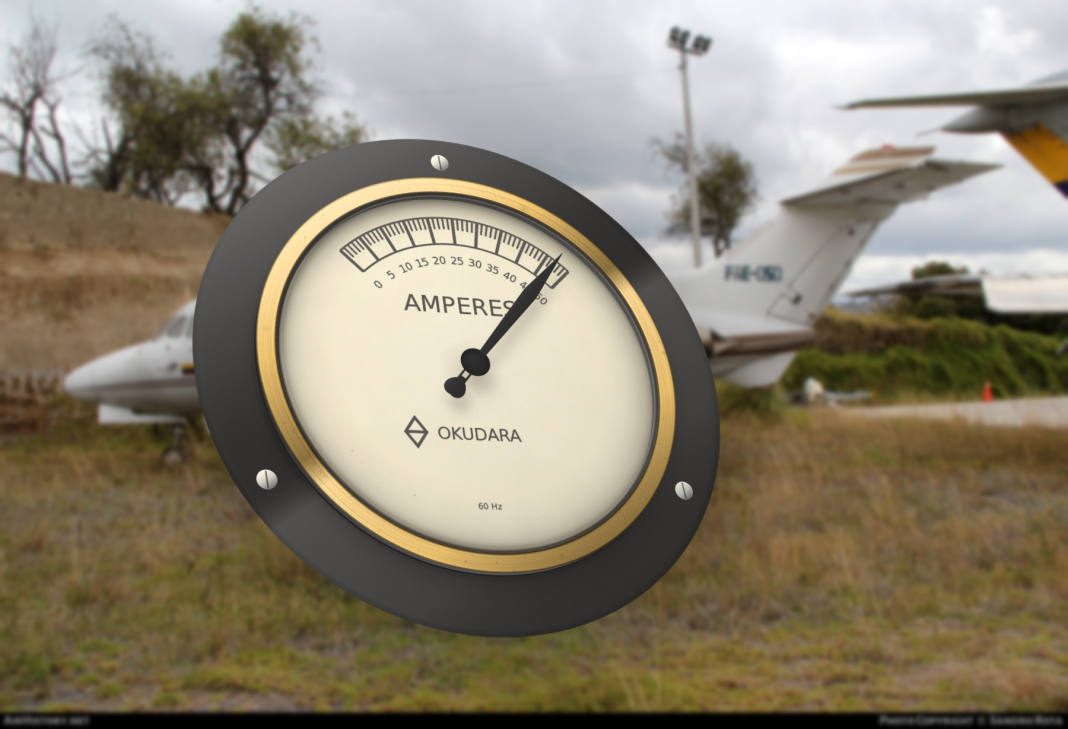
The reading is 47 A
